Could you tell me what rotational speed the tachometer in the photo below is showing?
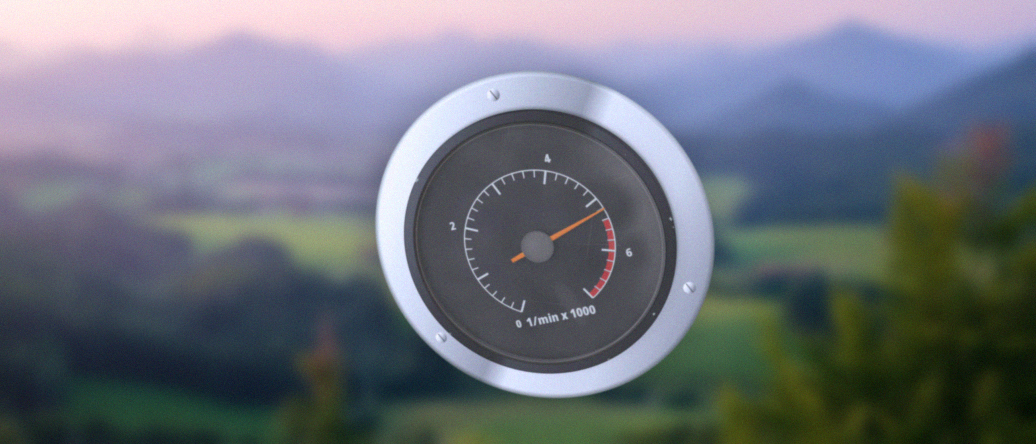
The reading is 5200 rpm
